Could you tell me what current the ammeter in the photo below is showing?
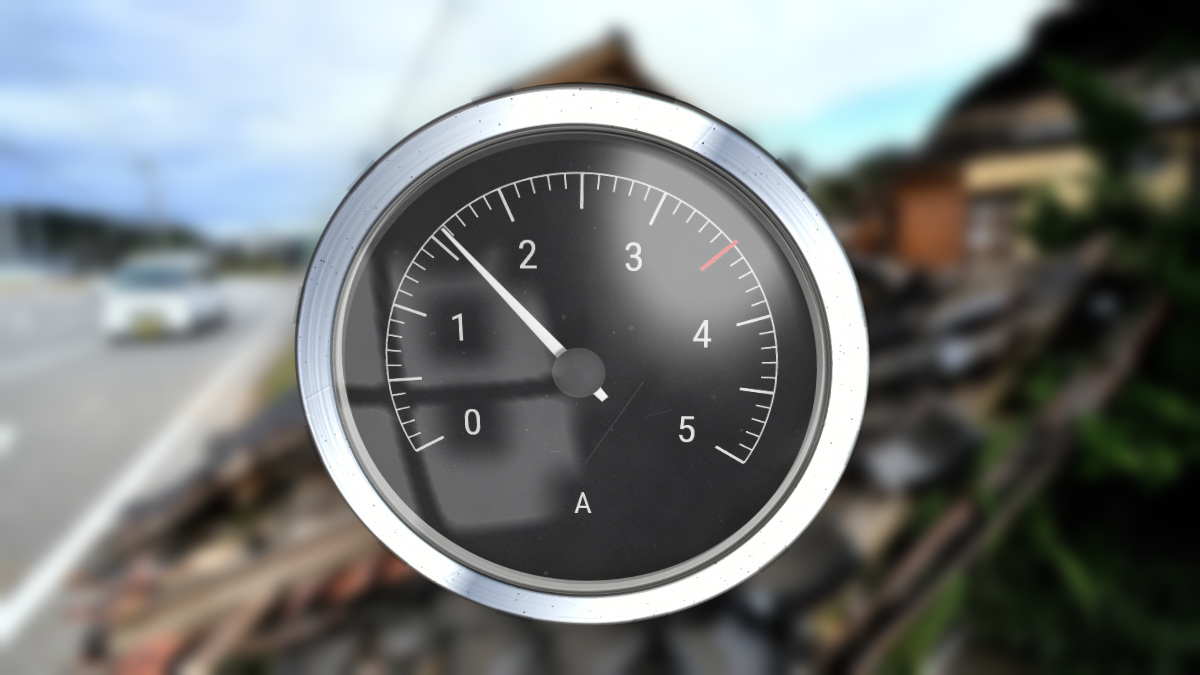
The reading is 1.6 A
